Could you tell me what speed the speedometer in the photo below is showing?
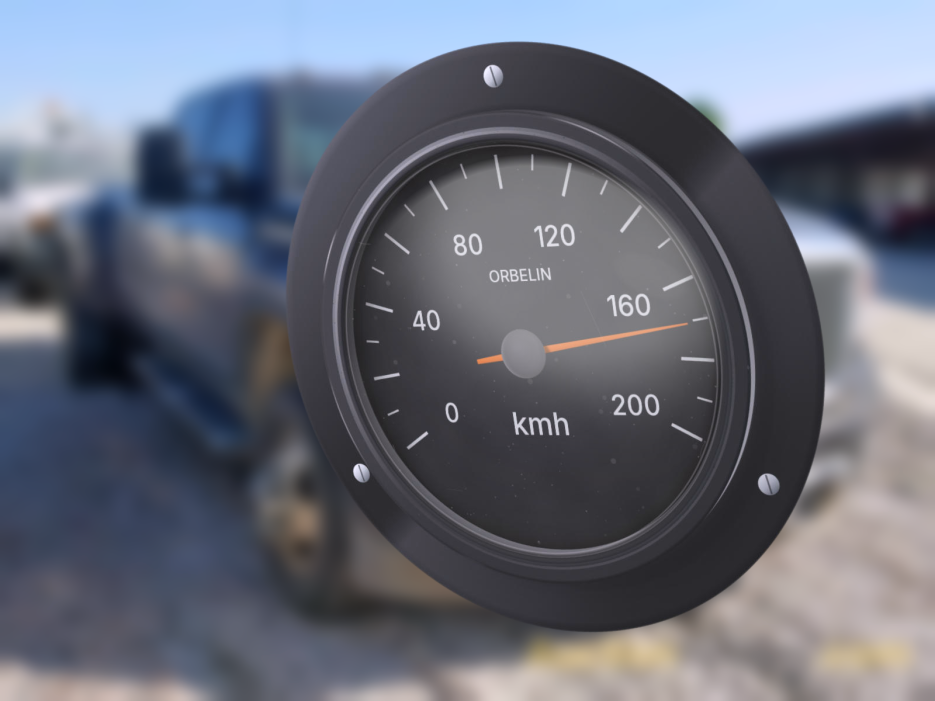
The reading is 170 km/h
